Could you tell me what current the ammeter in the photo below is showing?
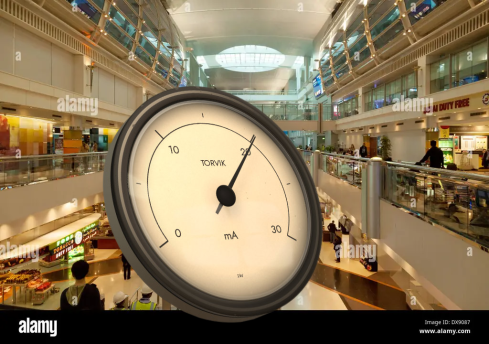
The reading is 20 mA
